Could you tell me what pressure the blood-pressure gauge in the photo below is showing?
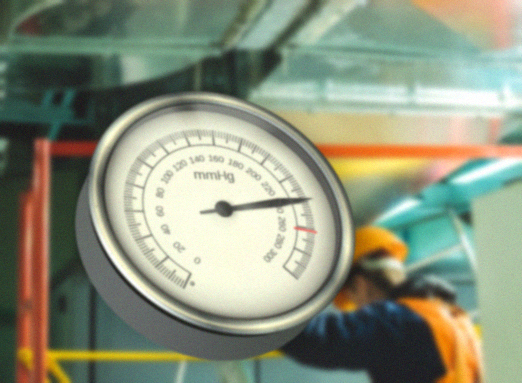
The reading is 240 mmHg
